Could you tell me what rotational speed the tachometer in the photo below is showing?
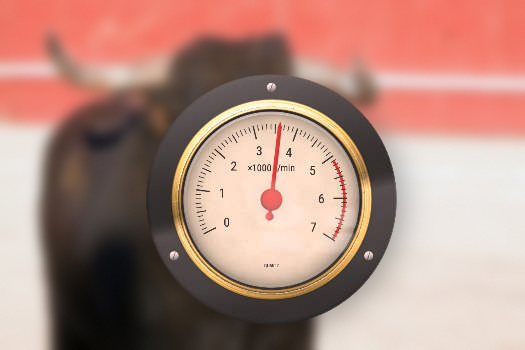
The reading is 3600 rpm
